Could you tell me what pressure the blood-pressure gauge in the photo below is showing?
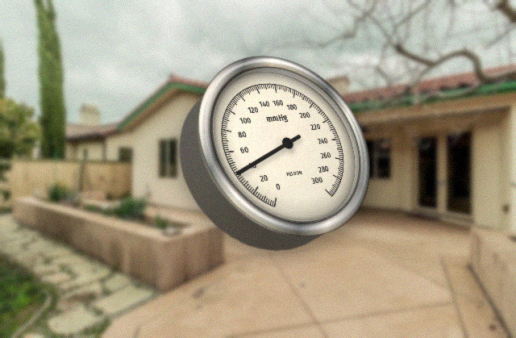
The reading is 40 mmHg
